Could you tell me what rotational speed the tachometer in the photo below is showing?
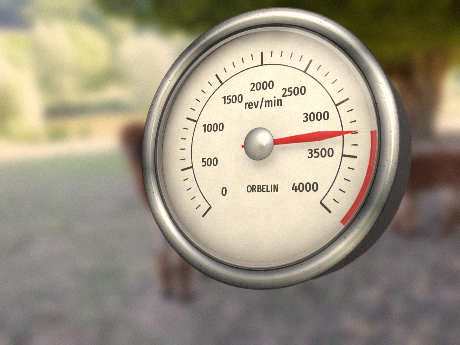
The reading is 3300 rpm
